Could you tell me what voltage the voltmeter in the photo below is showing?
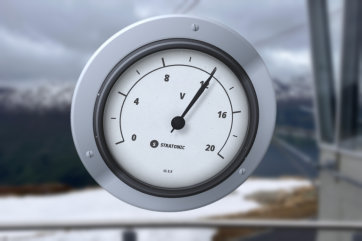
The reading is 12 V
